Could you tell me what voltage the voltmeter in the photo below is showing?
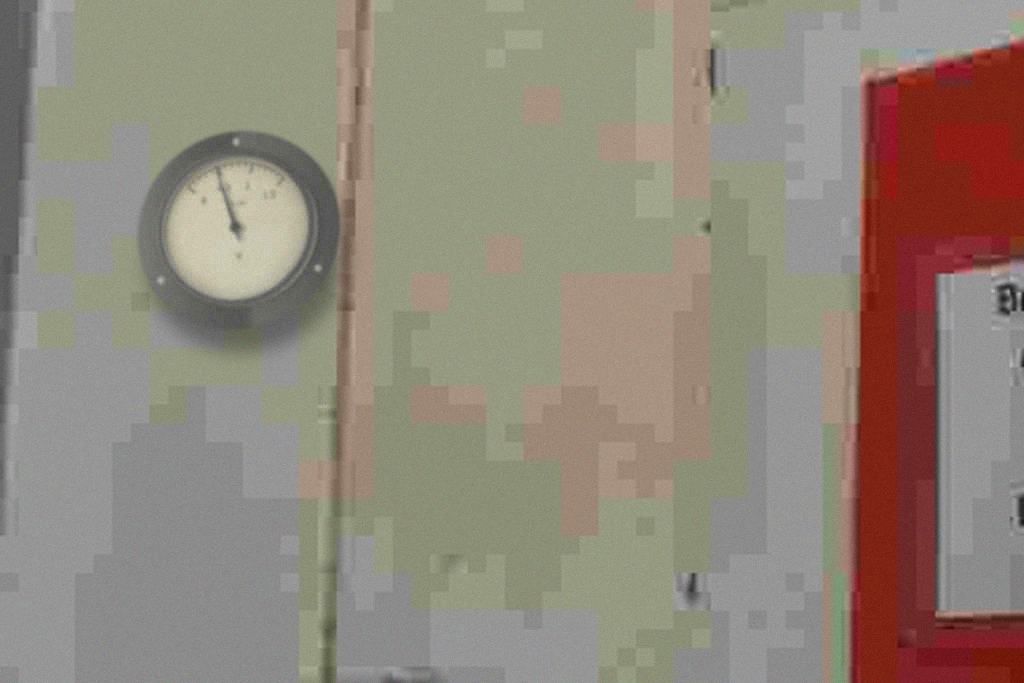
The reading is 0.5 V
